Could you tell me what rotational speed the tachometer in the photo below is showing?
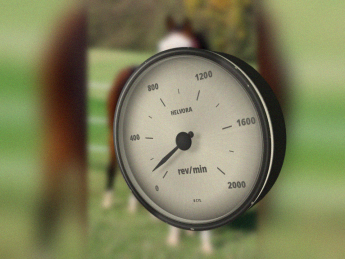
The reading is 100 rpm
